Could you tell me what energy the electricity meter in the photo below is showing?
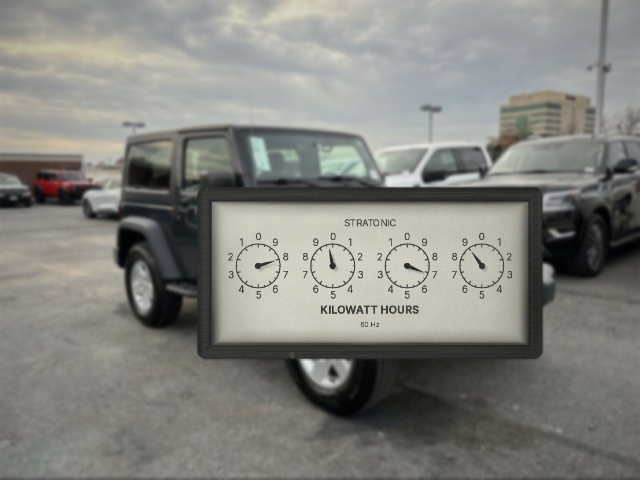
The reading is 7969 kWh
